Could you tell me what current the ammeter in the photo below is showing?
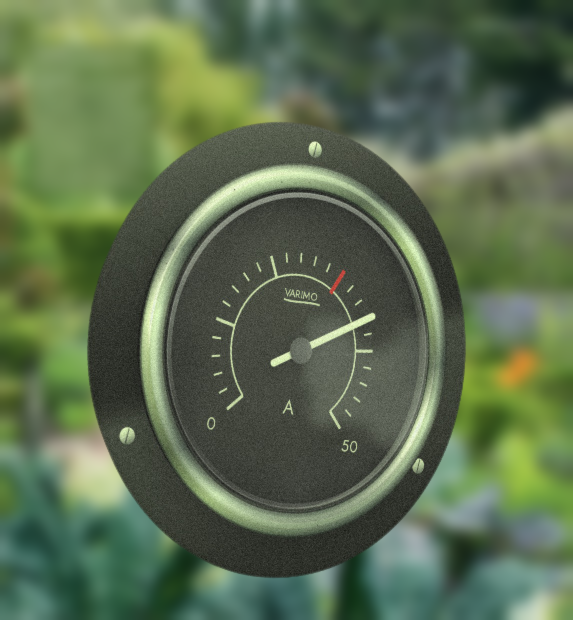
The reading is 36 A
